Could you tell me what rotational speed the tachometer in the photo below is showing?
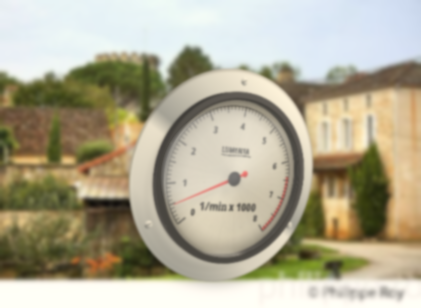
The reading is 500 rpm
